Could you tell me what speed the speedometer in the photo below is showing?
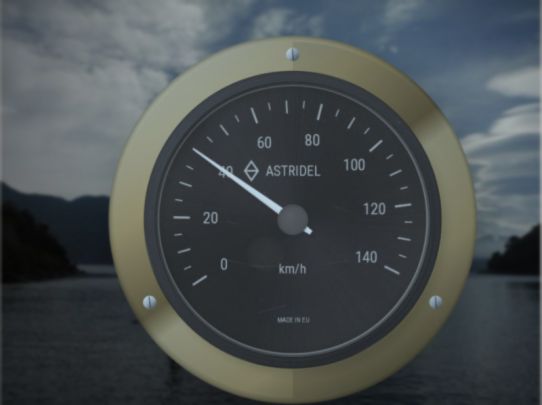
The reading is 40 km/h
